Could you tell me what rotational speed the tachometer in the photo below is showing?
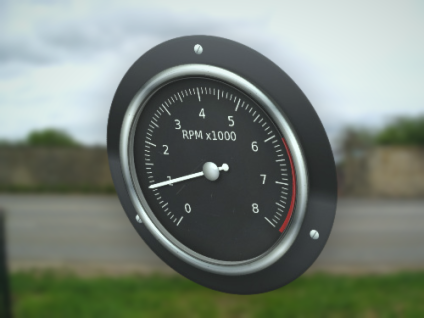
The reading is 1000 rpm
